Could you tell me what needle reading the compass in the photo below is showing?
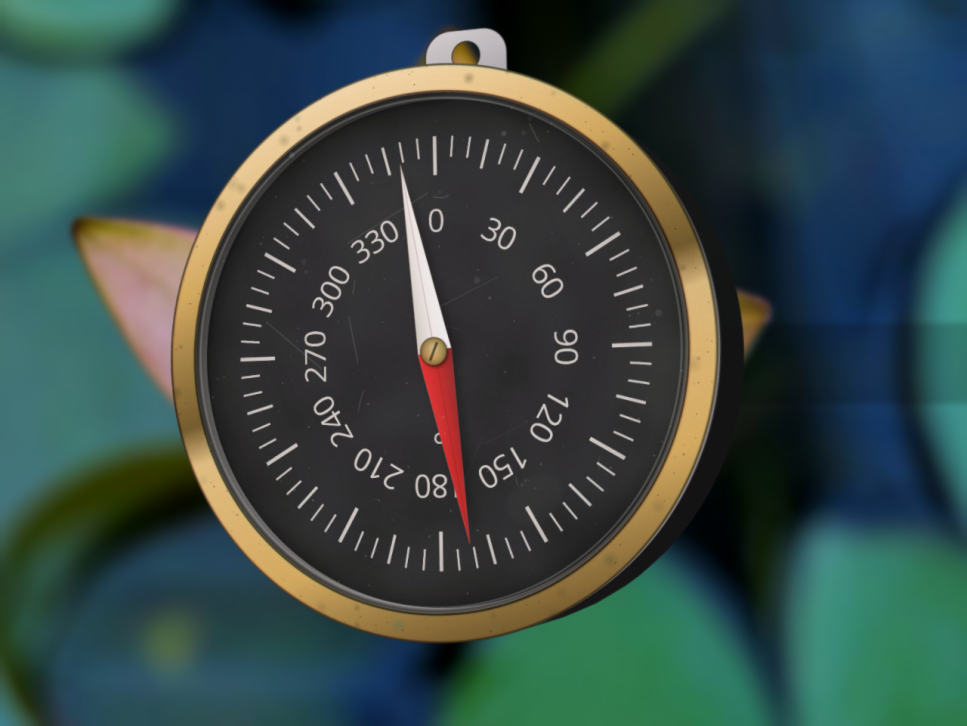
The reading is 170 °
